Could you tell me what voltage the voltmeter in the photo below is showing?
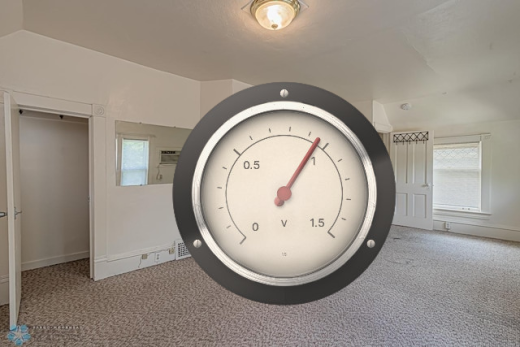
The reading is 0.95 V
